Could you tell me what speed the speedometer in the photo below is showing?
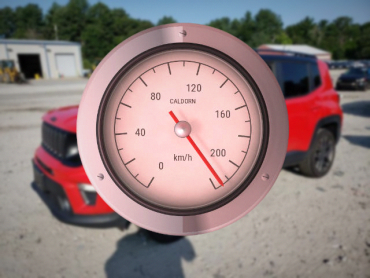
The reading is 215 km/h
